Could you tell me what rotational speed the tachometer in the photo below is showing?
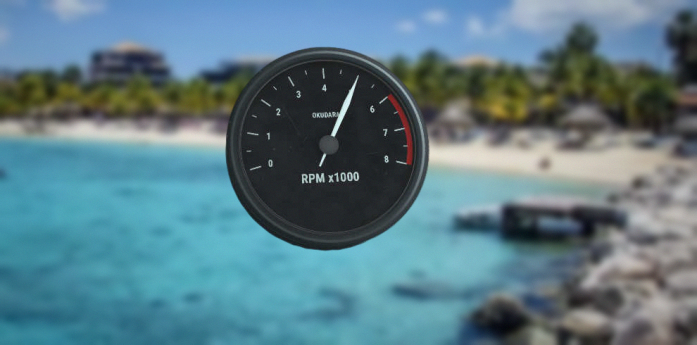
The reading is 5000 rpm
